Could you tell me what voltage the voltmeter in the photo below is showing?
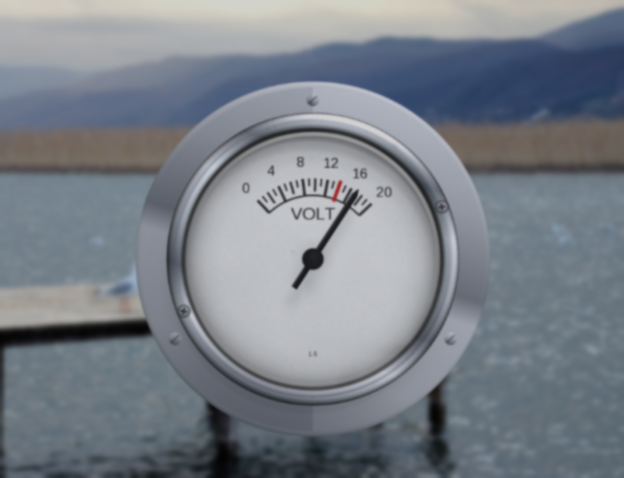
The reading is 17 V
